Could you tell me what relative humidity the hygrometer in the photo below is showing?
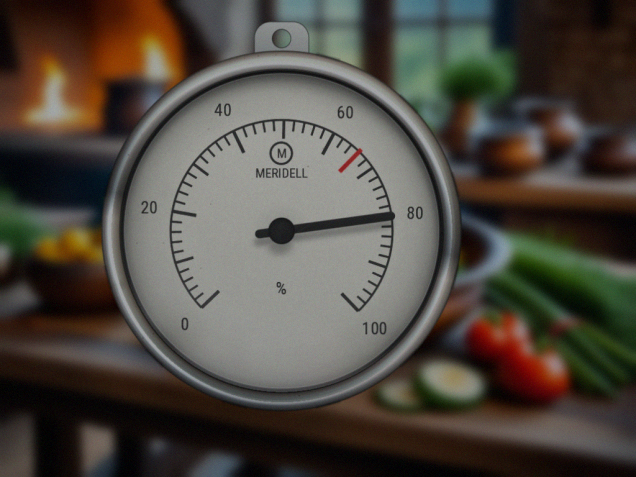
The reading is 80 %
